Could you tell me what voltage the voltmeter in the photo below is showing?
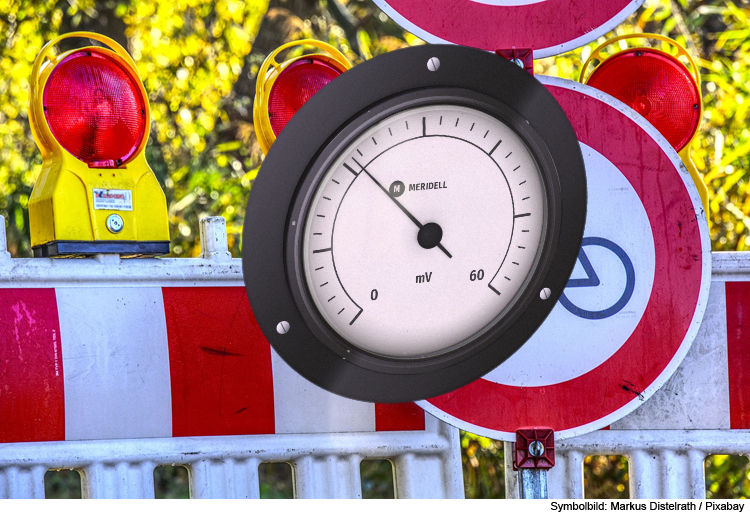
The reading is 21 mV
